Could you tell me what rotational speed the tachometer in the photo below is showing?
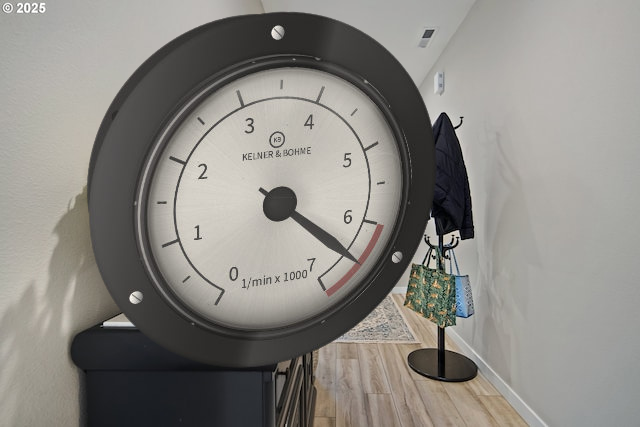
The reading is 6500 rpm
